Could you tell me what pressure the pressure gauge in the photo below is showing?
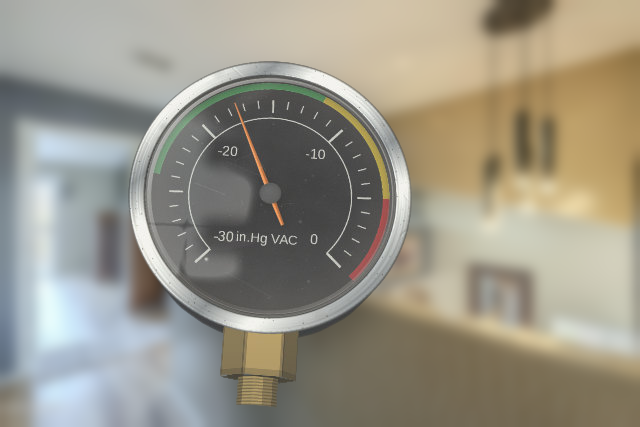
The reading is -17.5 inHg
